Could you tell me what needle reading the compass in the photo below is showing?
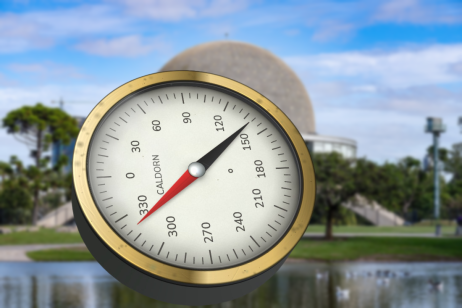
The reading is 320 °
